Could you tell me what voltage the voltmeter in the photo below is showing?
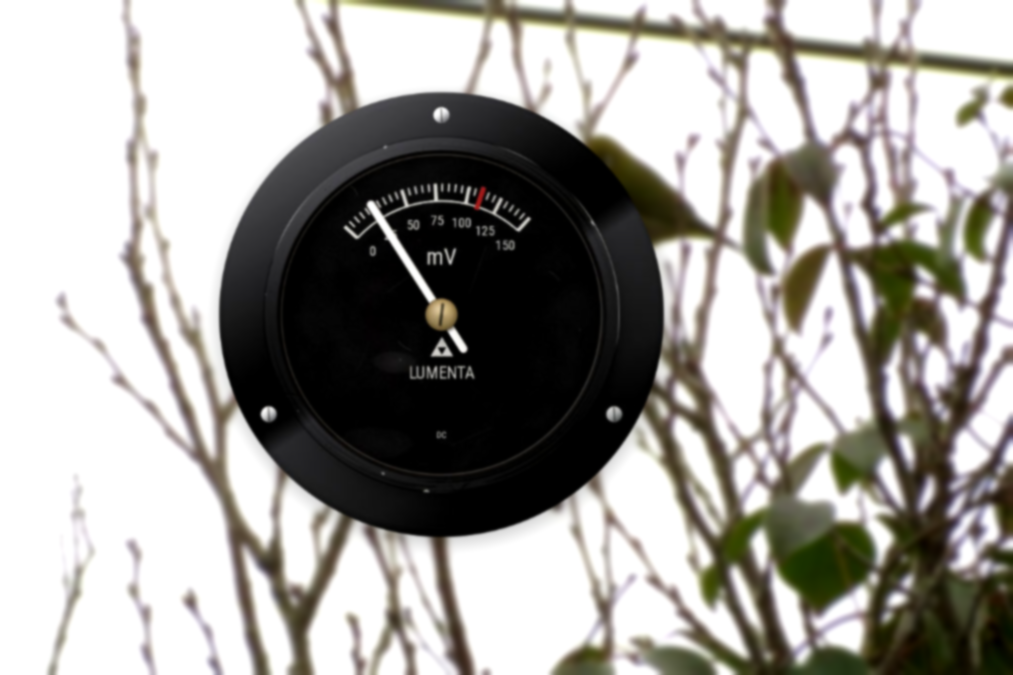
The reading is 25 mV
